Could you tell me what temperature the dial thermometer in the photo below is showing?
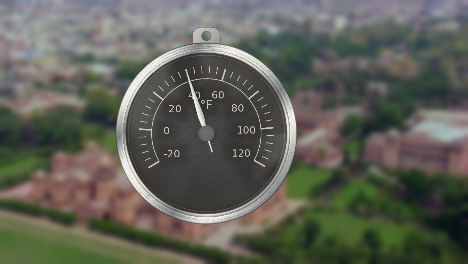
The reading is 40 °F
